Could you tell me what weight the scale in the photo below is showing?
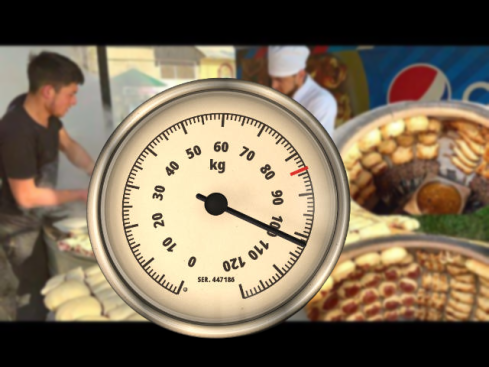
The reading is 102 kg
